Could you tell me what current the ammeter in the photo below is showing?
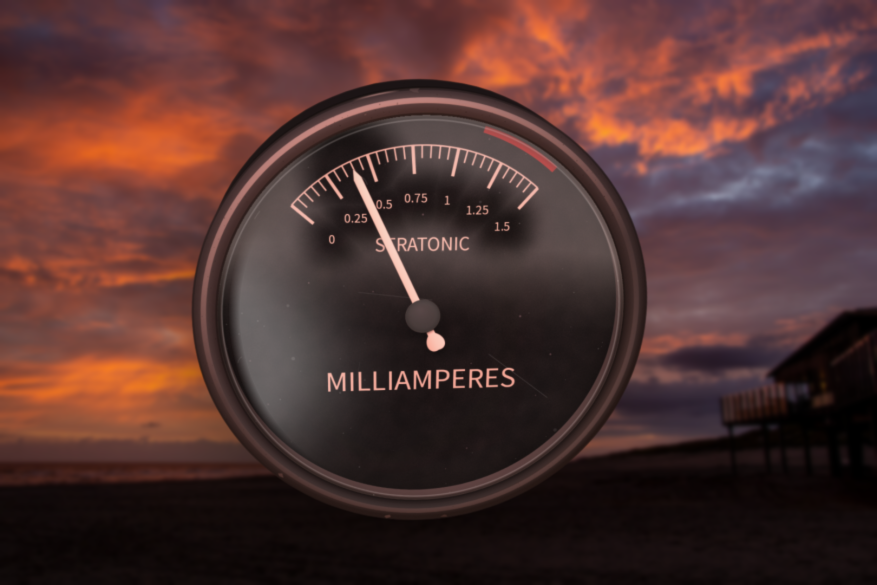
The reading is 0.4 mA
